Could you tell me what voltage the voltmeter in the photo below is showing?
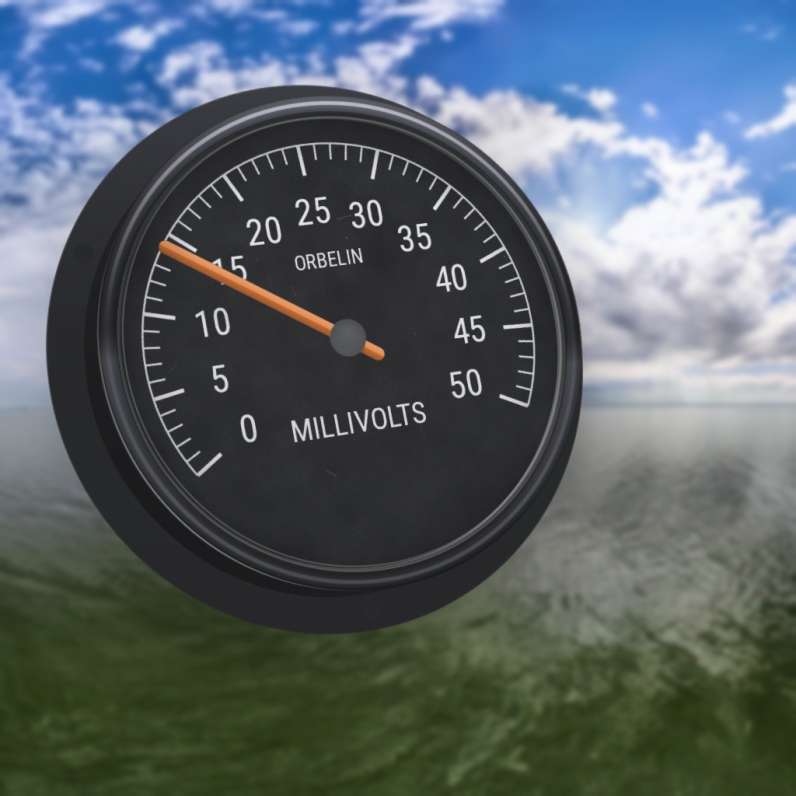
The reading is 14 mV
